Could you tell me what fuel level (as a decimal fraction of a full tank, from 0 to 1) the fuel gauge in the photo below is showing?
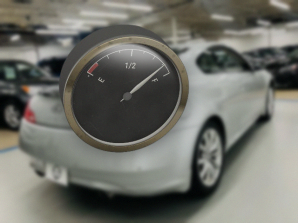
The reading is 0.875
